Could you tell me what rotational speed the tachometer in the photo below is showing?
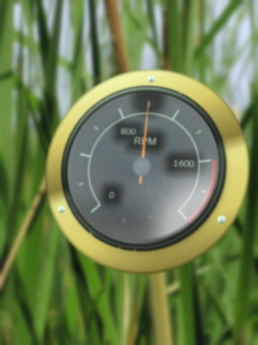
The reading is 1000 rpm
